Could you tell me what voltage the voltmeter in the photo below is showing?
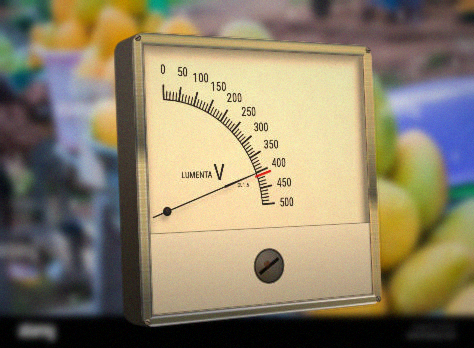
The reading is 400 V
